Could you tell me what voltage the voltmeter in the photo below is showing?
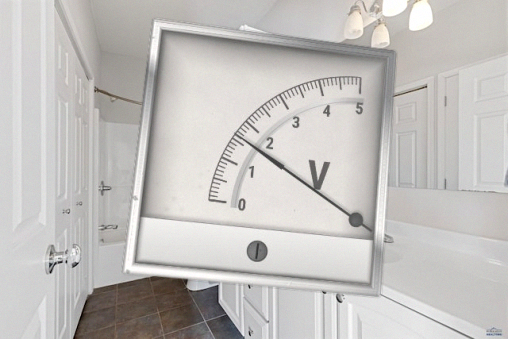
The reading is 1.6 V
